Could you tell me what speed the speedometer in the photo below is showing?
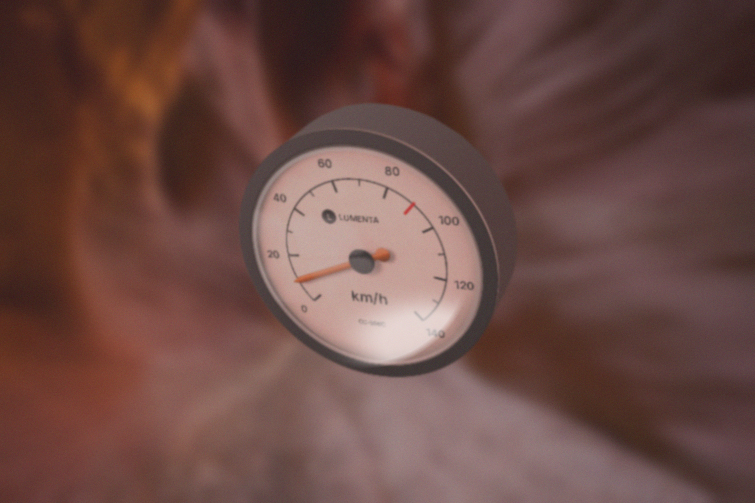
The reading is 10 km/h
